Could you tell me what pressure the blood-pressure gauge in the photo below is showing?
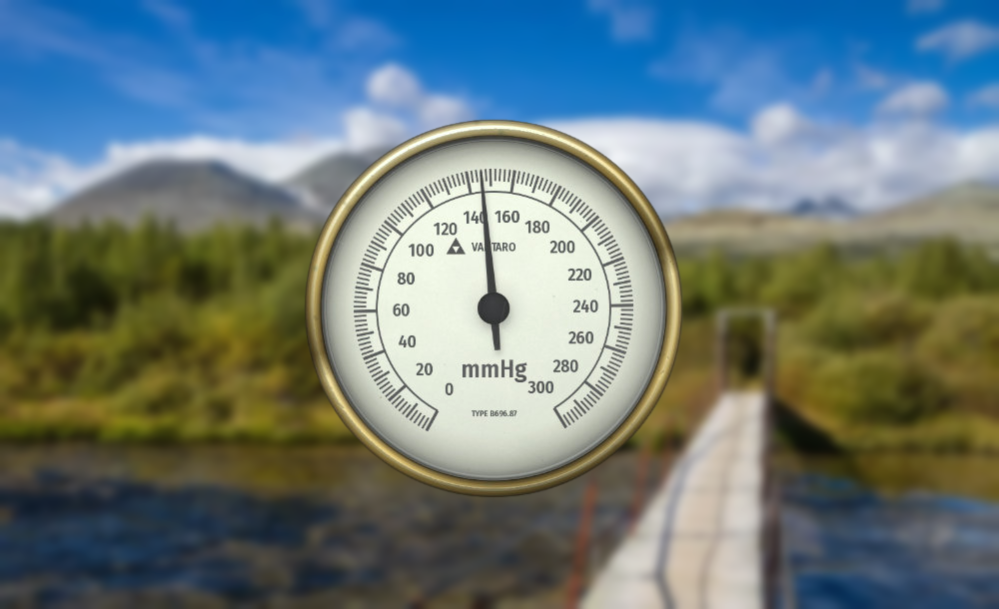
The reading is 146 mmHg
